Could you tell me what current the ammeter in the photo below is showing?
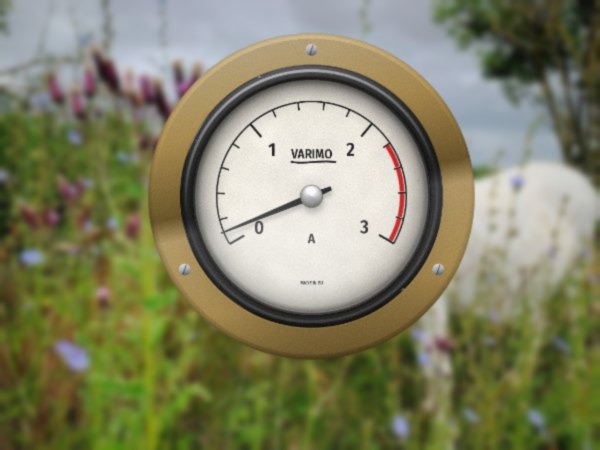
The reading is 0.1 A
